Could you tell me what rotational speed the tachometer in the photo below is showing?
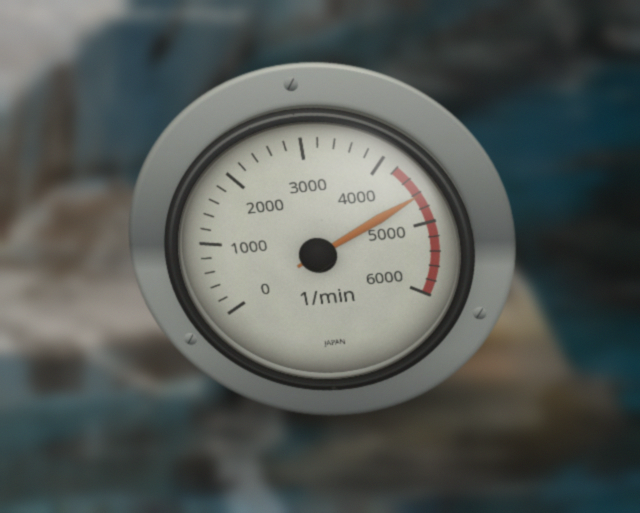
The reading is 4600 rpm
